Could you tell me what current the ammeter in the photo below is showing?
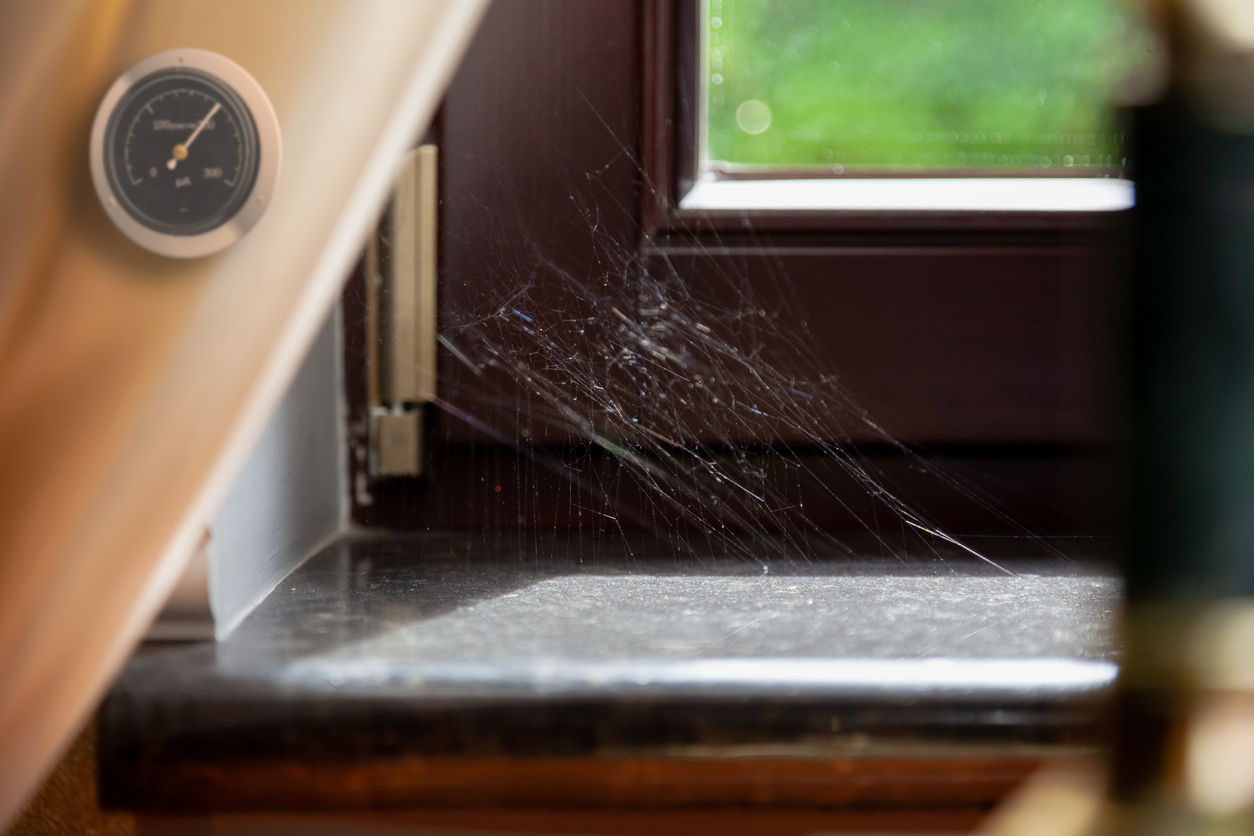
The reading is 200 µA
